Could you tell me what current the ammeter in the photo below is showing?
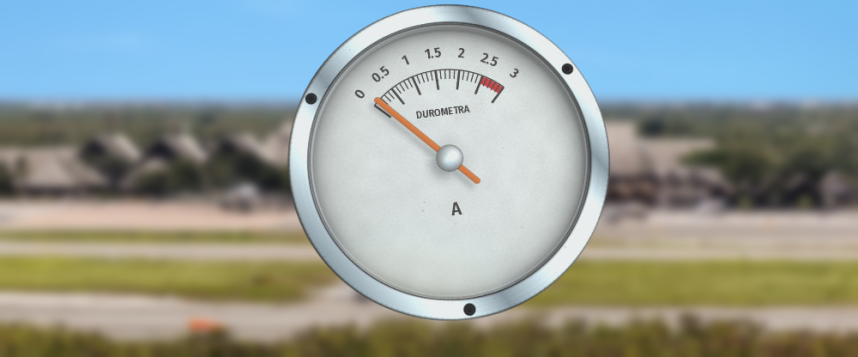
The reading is 0.1 A
